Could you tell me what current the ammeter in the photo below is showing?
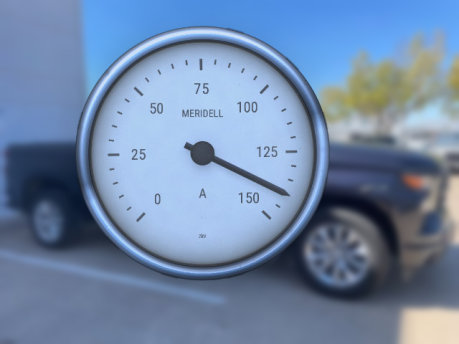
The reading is 140 A
